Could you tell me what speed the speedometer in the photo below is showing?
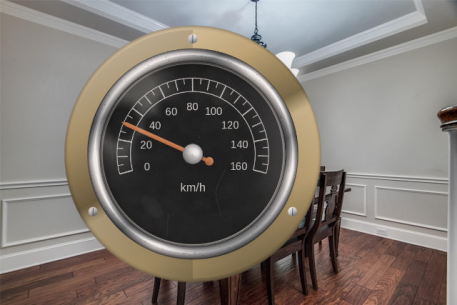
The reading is 30 km/h
